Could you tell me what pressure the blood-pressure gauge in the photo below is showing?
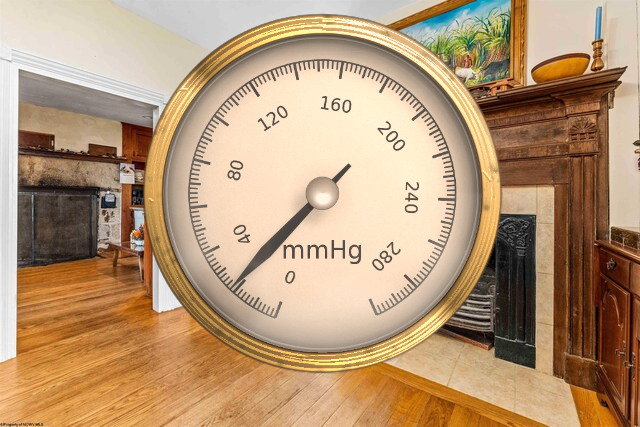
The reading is 22 mmHg
